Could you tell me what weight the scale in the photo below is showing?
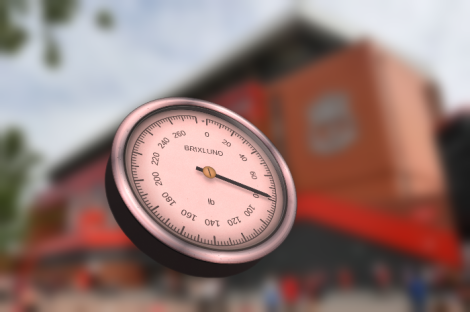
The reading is 80 lb
